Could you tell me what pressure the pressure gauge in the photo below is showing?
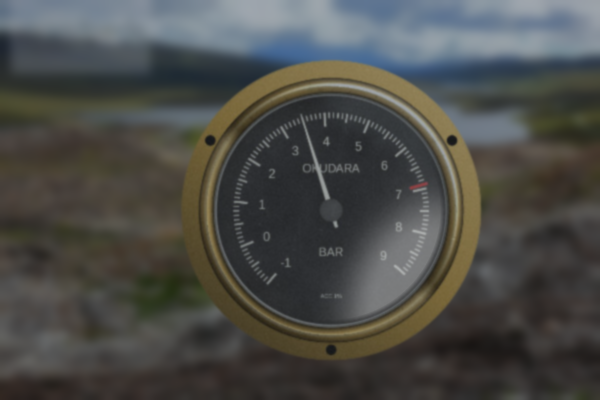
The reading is 3.5 bar
